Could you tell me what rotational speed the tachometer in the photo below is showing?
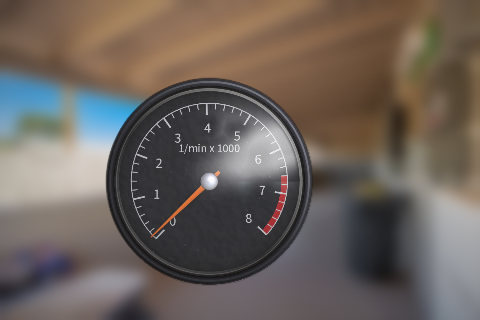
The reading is 100 rpm
